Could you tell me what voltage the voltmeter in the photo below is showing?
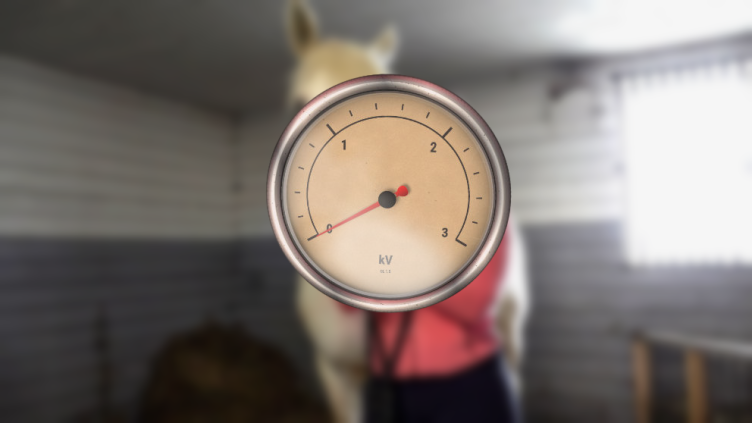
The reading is 0 kV
